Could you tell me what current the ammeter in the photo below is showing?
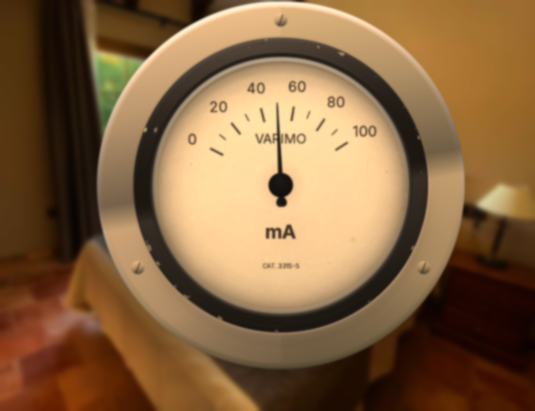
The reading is 50 mA
